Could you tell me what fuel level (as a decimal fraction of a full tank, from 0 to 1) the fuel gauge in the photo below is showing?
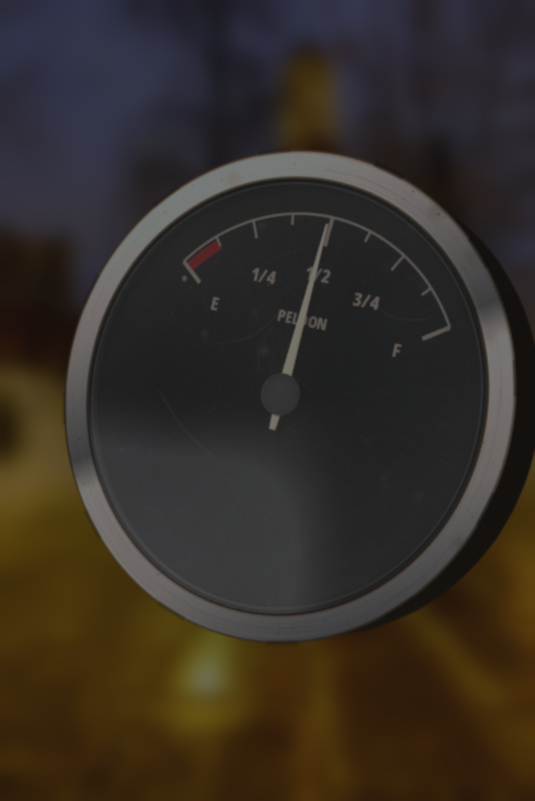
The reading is 0.5
